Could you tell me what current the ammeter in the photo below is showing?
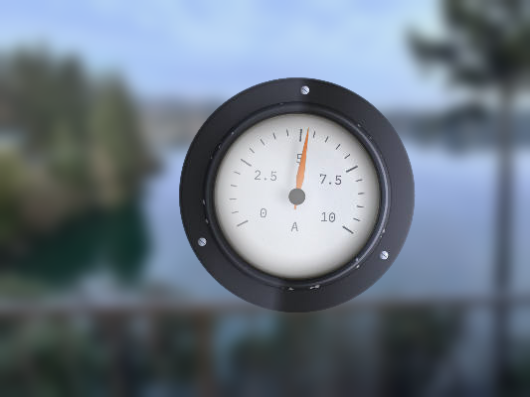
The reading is 5.25 A
